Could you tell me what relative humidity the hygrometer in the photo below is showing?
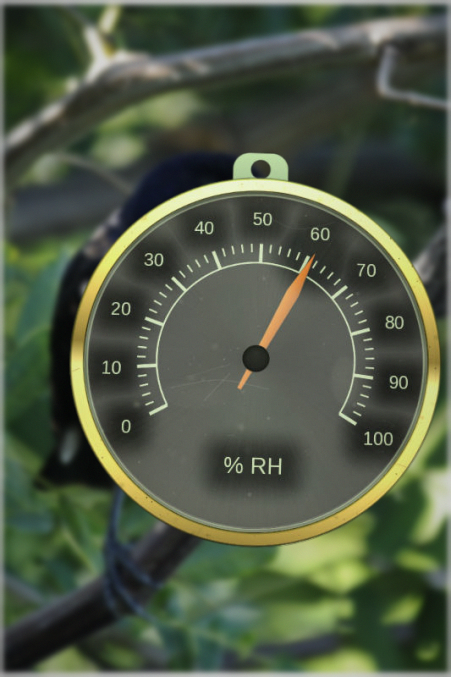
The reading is 61 %
